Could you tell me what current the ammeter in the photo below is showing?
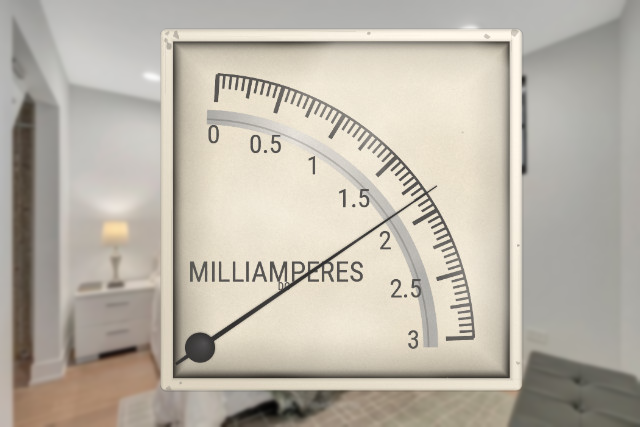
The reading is 1.85 mA
